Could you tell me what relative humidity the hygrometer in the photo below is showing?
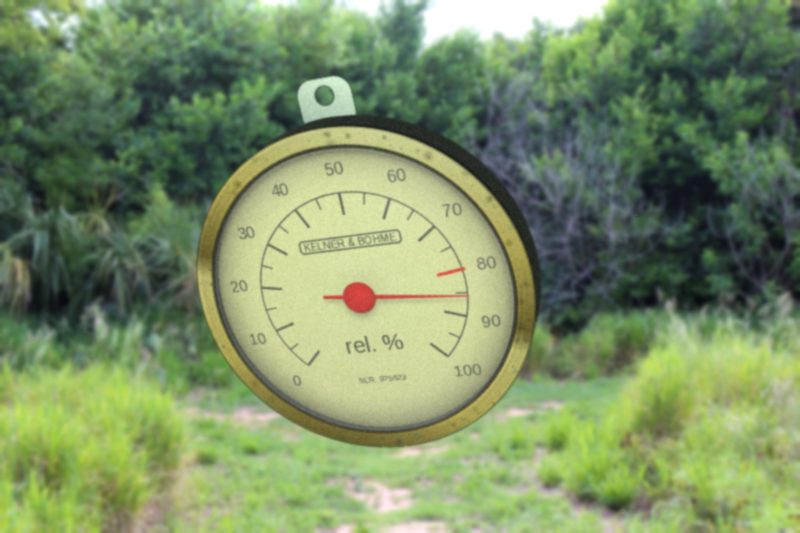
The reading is 85 %
